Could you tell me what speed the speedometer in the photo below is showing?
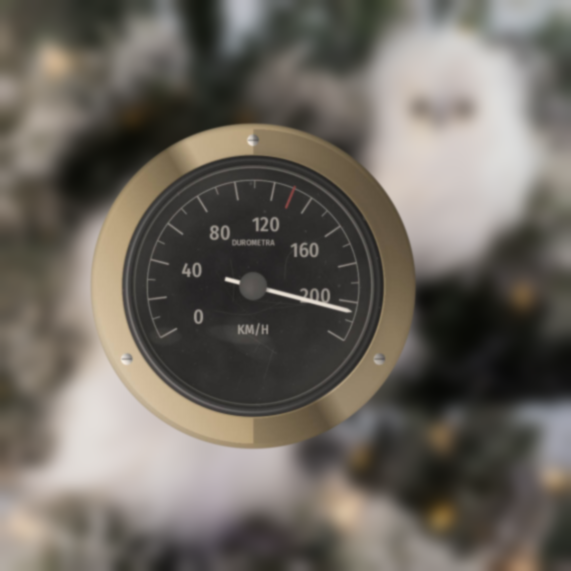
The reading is 205 km/h
